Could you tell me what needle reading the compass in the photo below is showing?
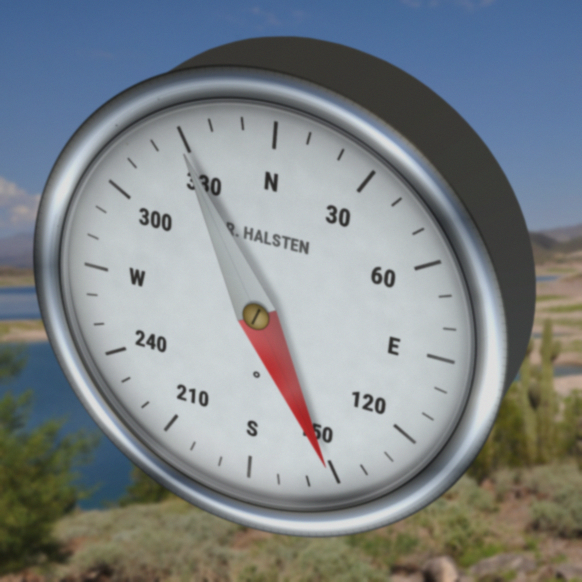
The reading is 150 °
